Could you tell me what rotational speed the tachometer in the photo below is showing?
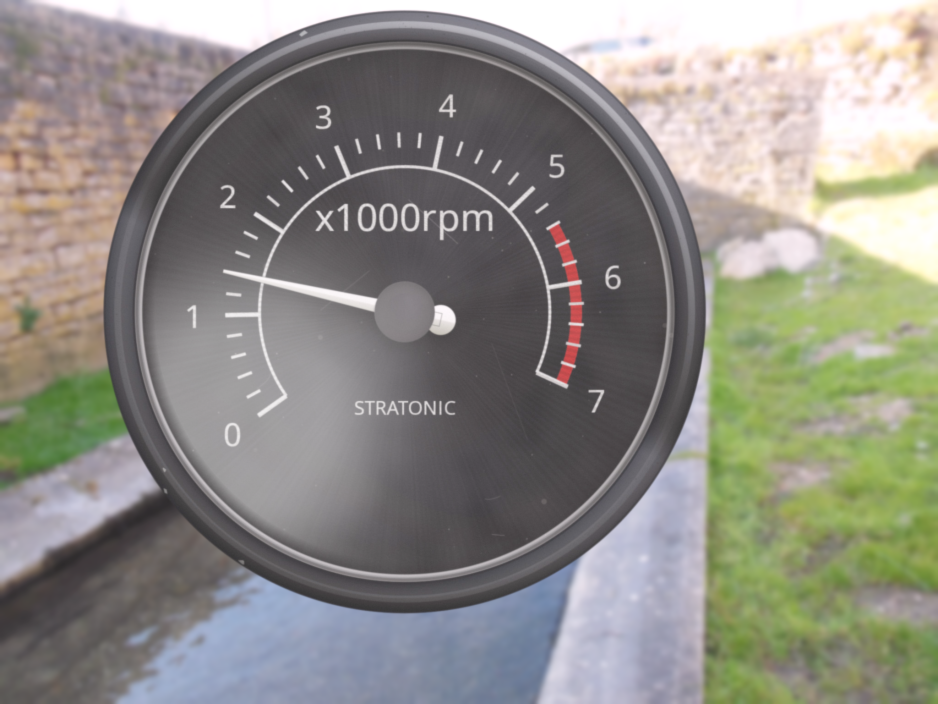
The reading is 1400 rpm
